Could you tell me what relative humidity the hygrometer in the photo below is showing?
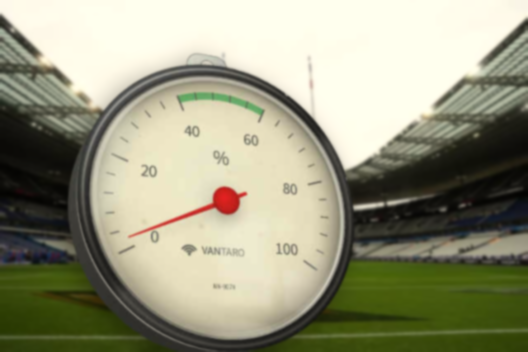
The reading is 2 %
